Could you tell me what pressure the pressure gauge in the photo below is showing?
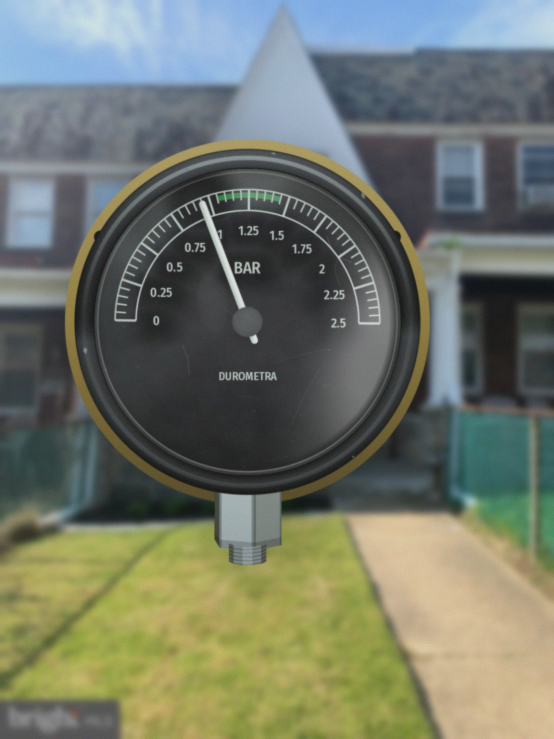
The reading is 0.95 bar
